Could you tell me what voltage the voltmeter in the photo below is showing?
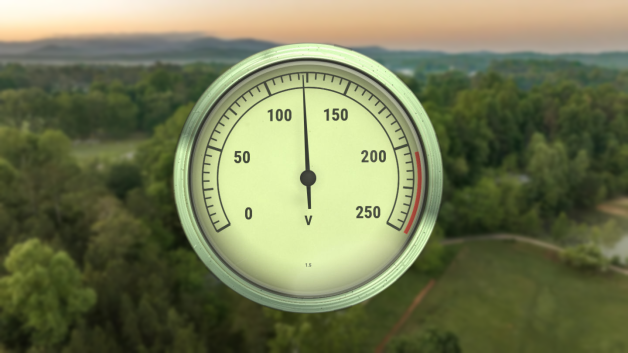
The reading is 122.5 V
